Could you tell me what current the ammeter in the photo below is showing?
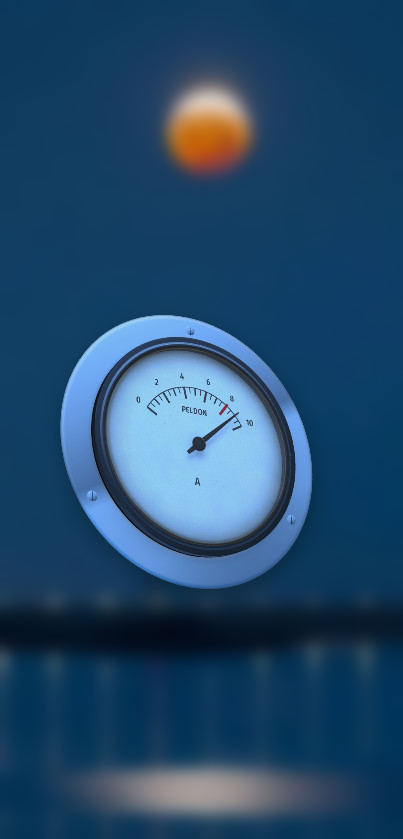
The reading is 9 A
